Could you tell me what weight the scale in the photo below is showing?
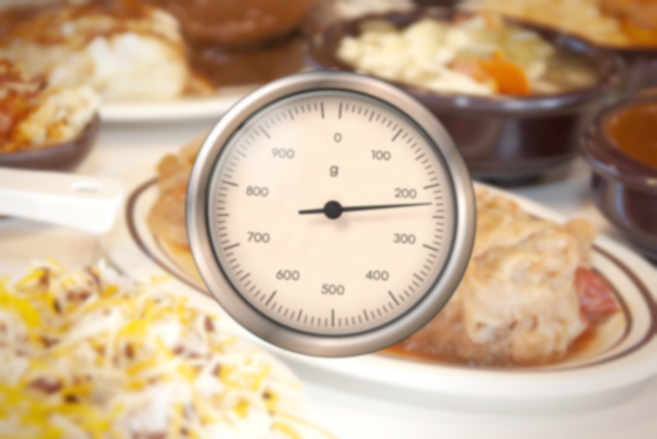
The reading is 230 g
